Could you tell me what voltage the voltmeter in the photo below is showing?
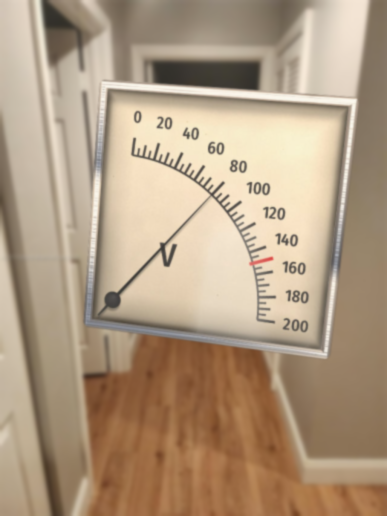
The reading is 80 V
